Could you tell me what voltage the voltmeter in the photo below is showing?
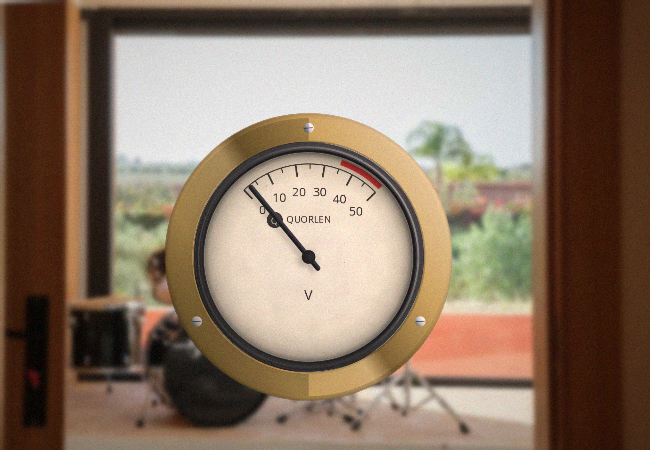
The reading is 2.5 V
